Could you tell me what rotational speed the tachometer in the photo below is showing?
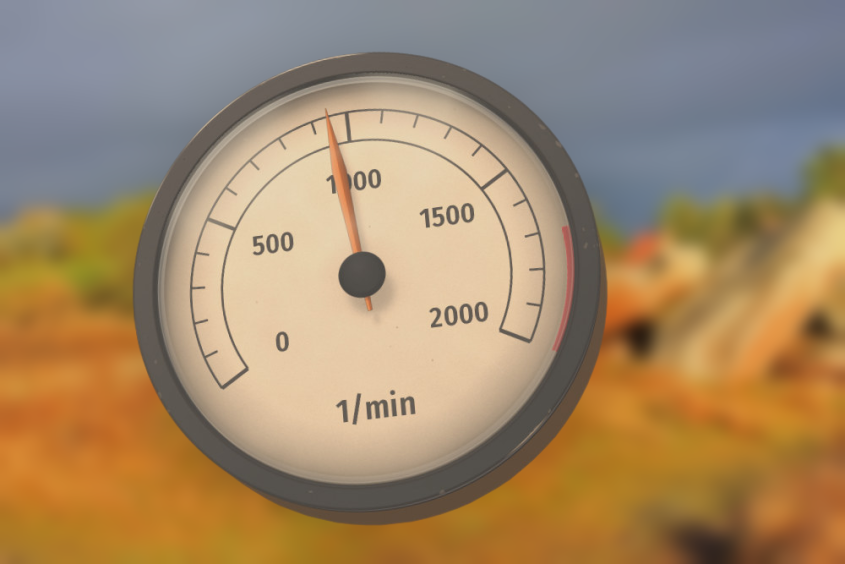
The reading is 950 rpm
